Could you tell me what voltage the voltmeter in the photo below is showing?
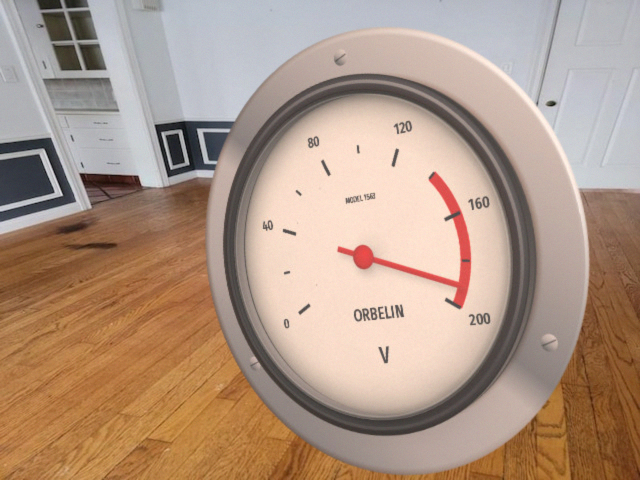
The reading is 190 V
